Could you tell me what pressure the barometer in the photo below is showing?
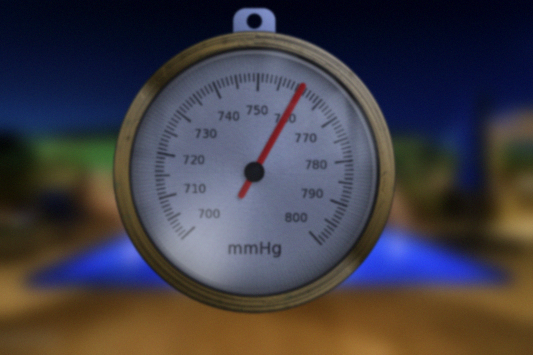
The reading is 760 mmHg
